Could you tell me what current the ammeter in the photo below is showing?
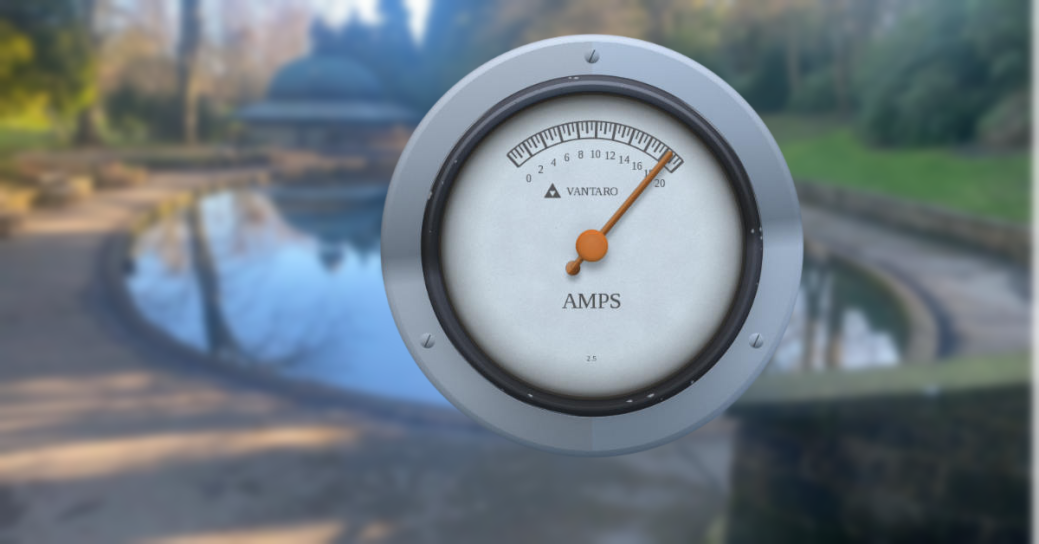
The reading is 18.5 A
